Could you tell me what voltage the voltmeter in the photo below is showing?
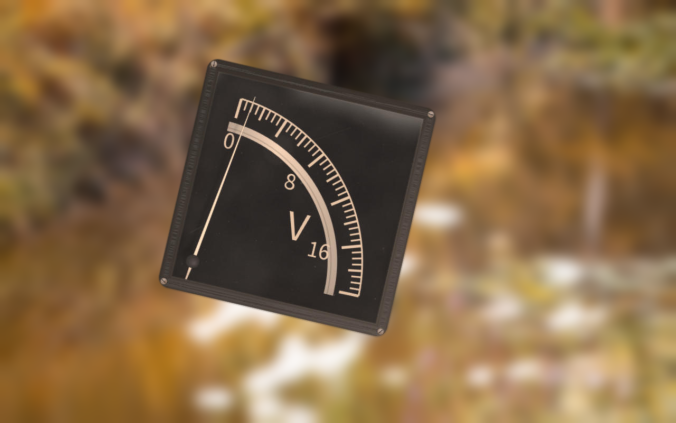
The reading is 1 V
